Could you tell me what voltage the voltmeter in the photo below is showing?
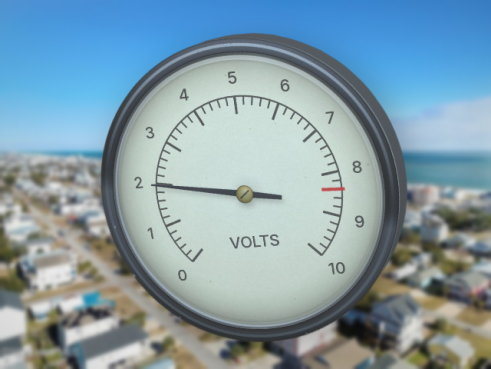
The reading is 2 V
